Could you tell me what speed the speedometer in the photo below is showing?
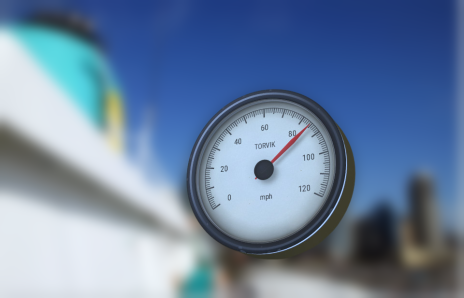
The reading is 85 mph
